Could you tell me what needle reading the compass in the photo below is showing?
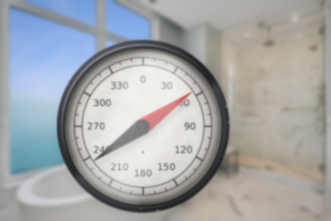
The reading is 55 °
